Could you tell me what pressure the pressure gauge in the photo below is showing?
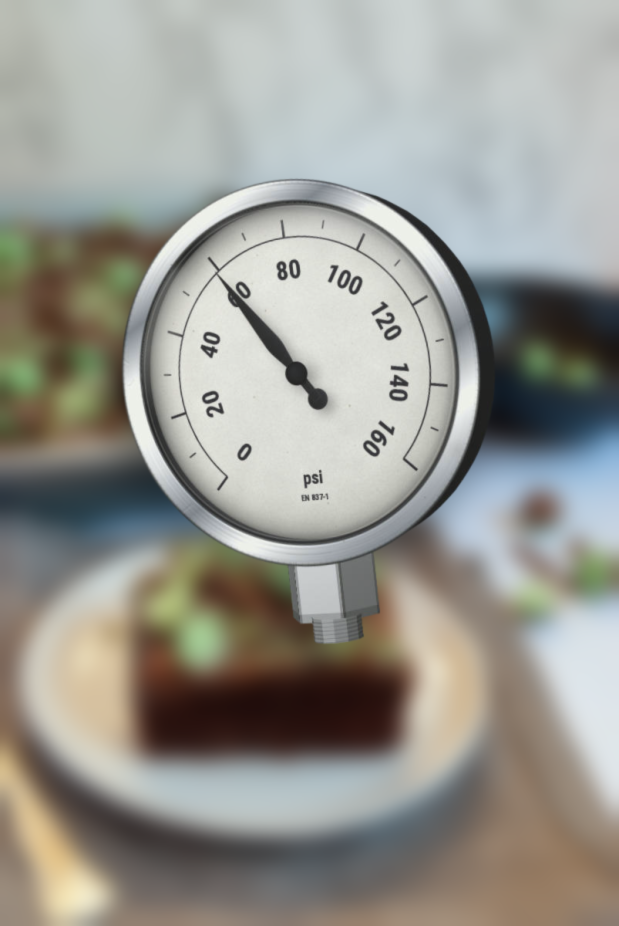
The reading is 60 psi
